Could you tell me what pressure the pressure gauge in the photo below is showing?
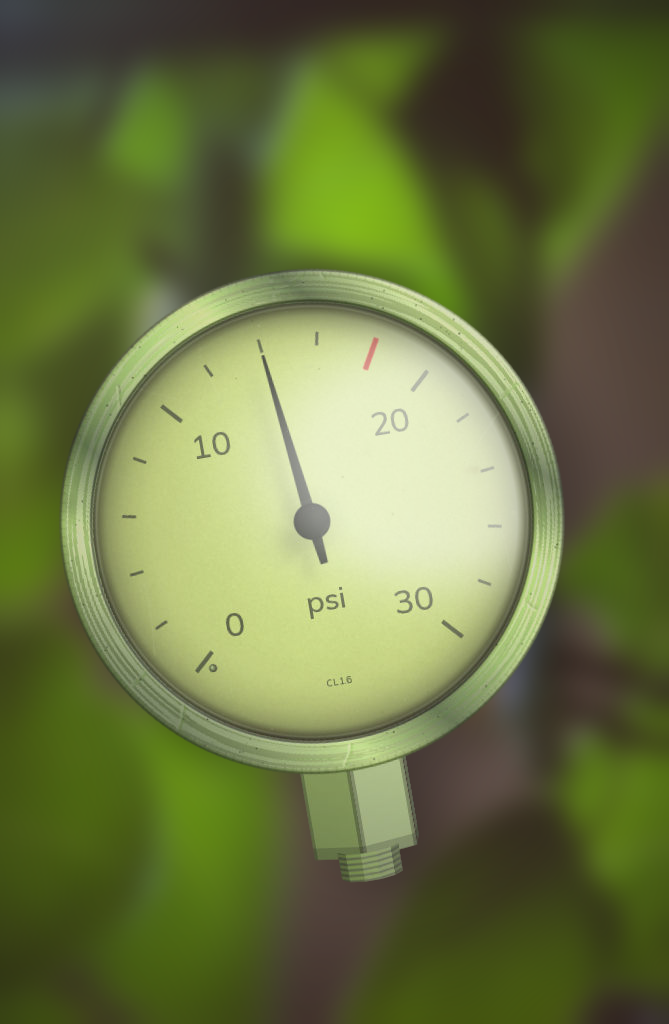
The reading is 14 psi
